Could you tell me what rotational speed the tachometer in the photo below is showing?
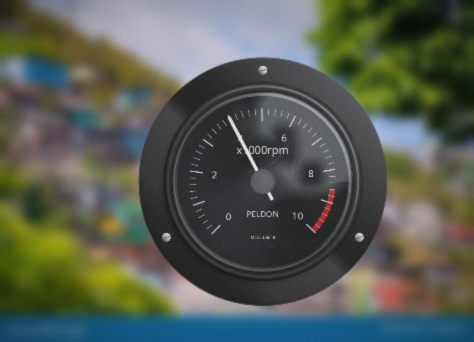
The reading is 4000 rpm
